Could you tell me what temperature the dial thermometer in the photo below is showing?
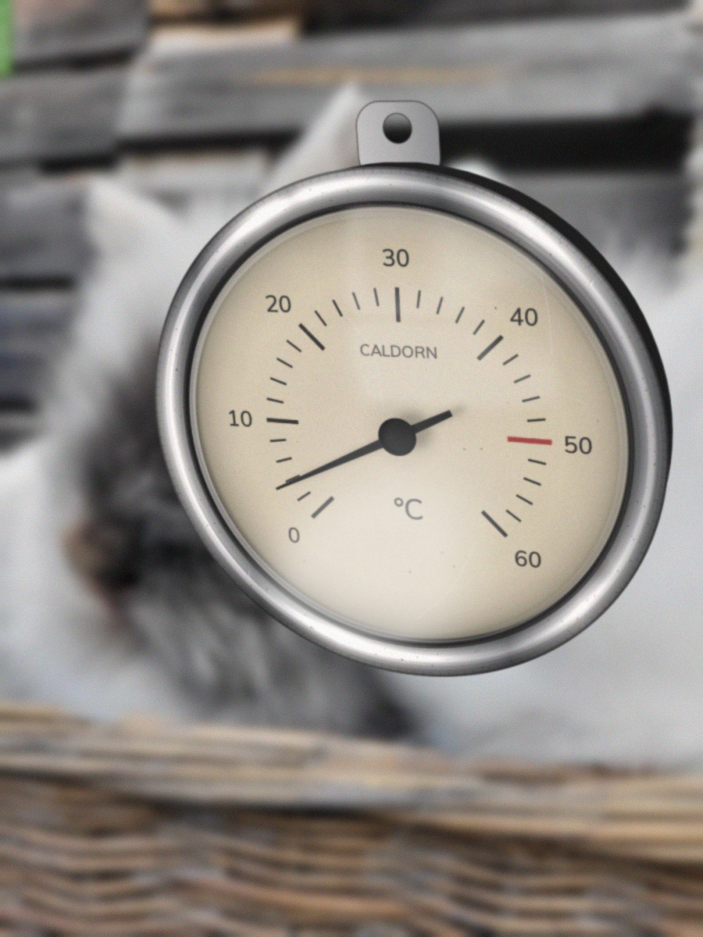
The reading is 4 °C
